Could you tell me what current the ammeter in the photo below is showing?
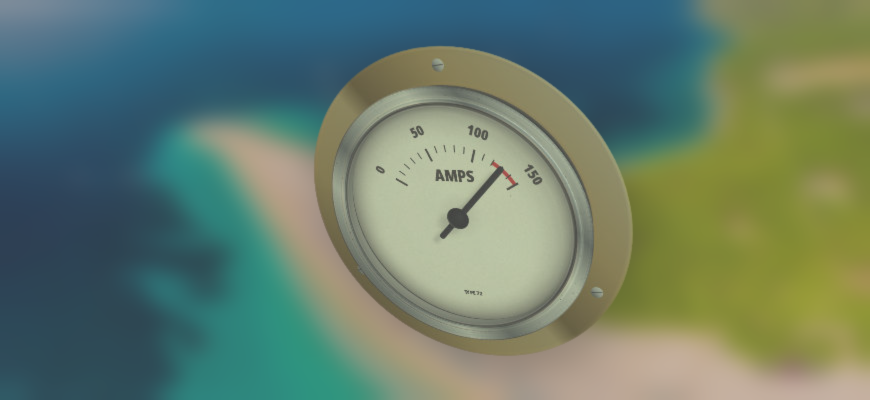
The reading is 130 A
